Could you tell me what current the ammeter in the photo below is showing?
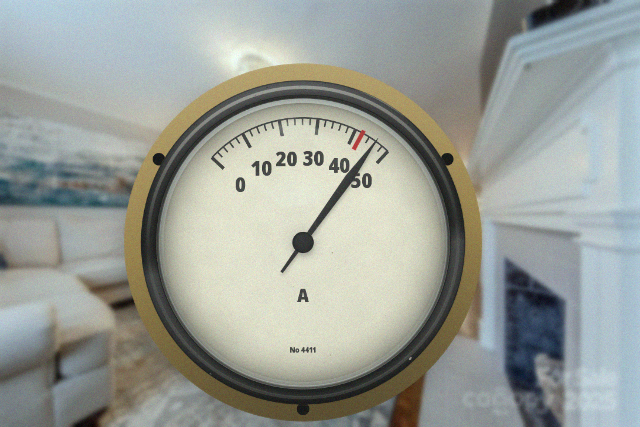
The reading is 46 A
